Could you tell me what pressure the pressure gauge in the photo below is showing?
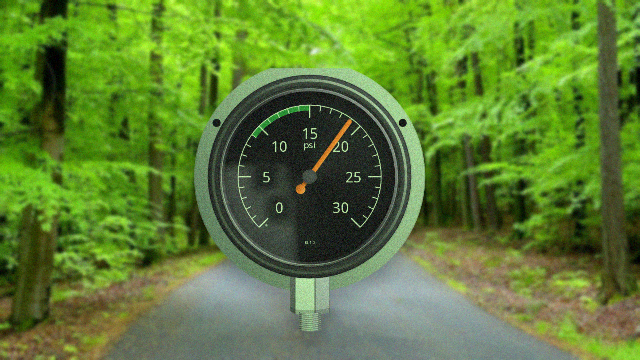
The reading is 19 psi
